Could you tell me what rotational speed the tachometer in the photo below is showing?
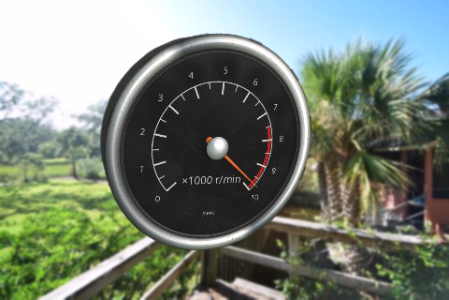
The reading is 9750 rpm
